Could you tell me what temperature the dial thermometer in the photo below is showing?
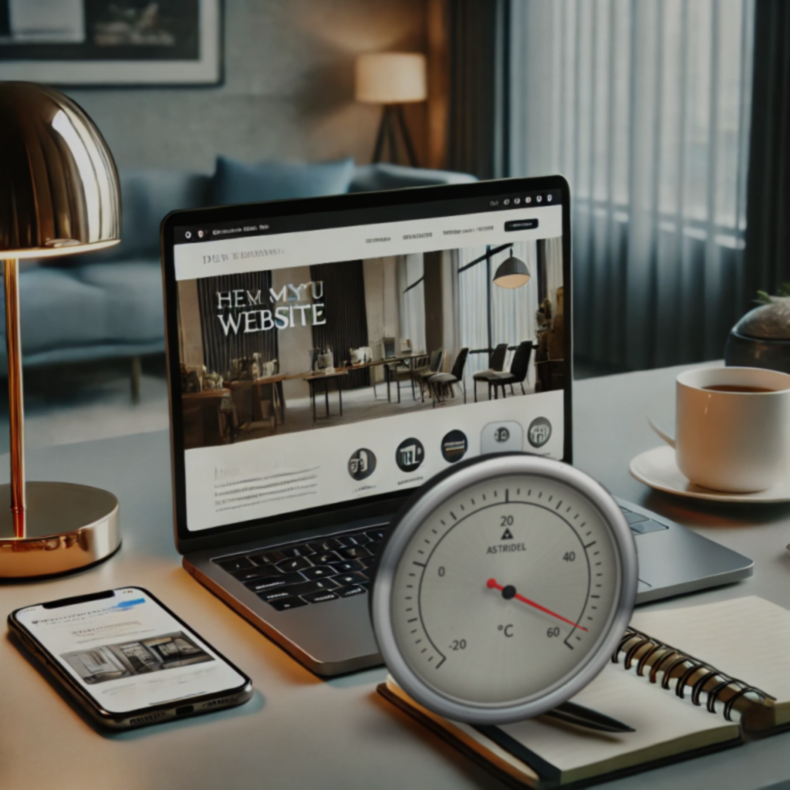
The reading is 56 °C
